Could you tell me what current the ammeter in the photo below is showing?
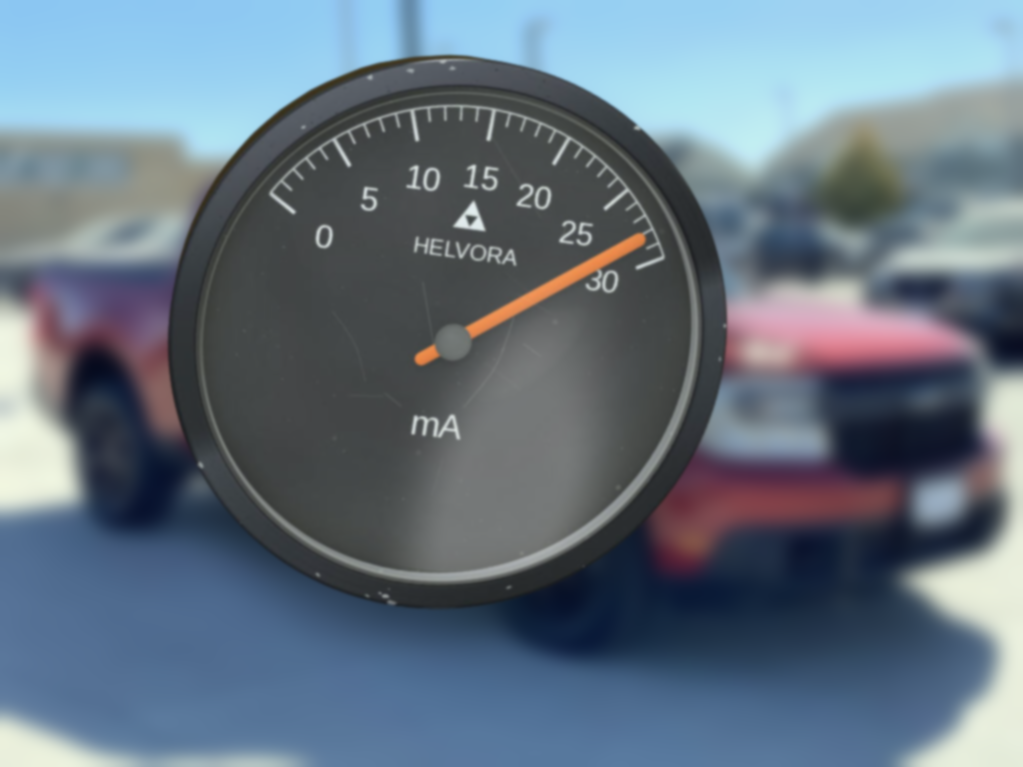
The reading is 28 mA
